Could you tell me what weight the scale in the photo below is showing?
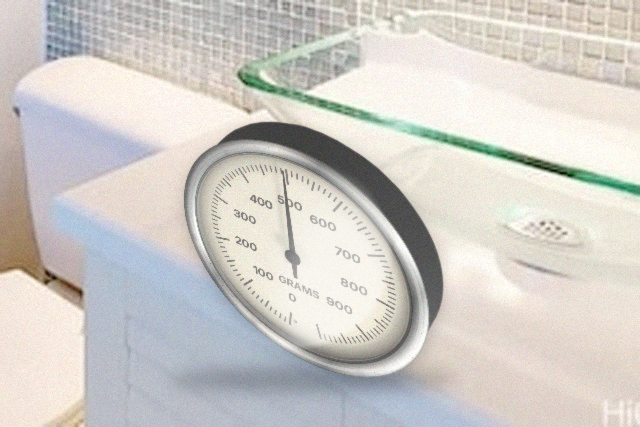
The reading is 500 g
